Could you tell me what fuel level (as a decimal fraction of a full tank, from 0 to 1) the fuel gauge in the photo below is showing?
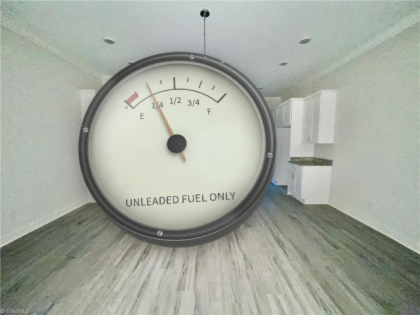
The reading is 0.25
